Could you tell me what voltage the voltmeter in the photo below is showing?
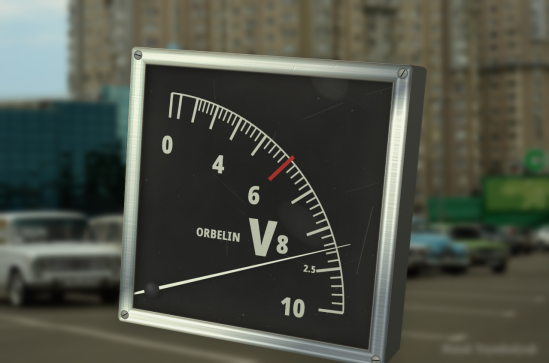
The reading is 8.5 V
